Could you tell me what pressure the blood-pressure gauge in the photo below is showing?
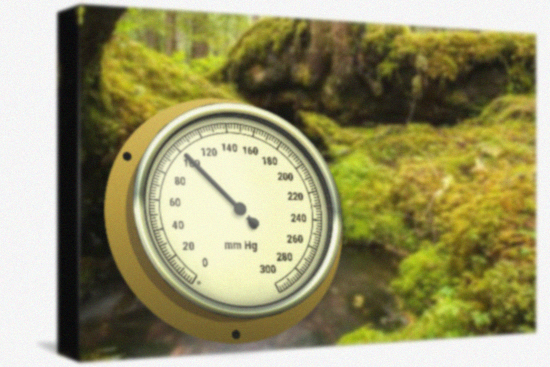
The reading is 100 mmHg
